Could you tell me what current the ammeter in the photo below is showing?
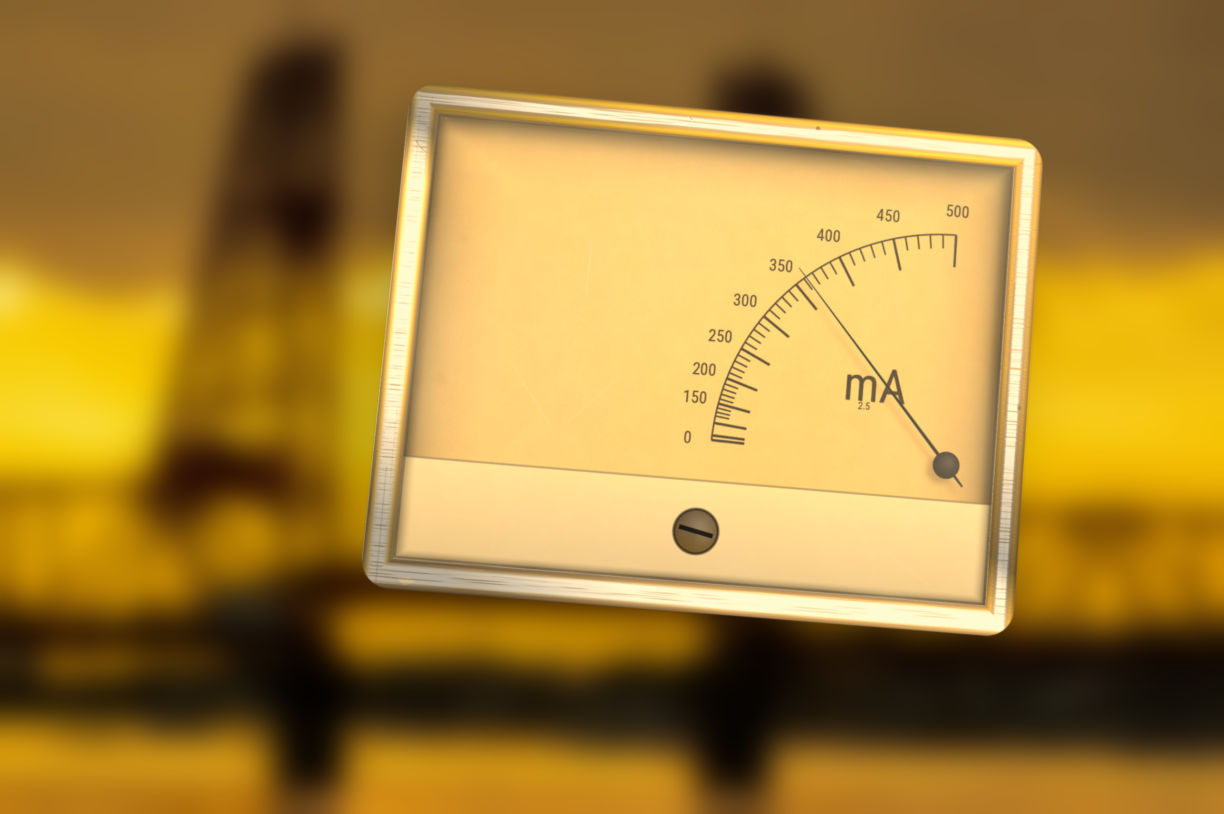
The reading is 360 mA
